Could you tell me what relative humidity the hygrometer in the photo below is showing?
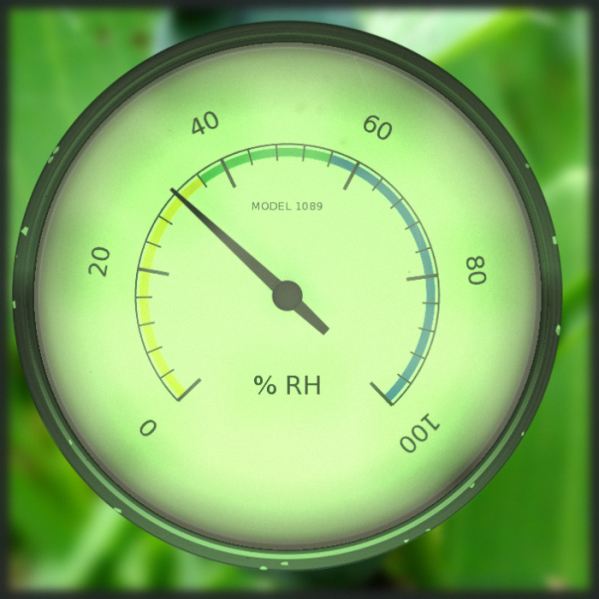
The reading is 32 %
